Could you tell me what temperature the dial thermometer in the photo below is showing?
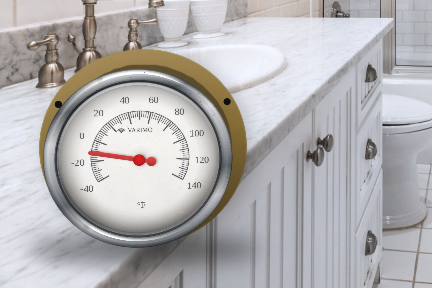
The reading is -10 °F
